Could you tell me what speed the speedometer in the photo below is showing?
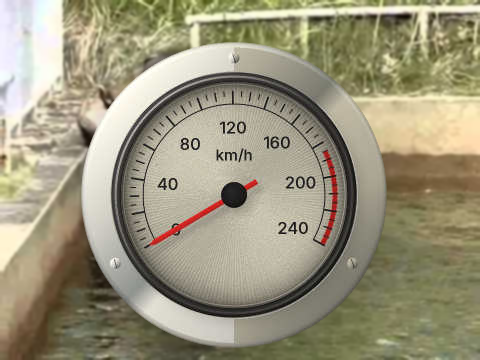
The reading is 0 km/h
